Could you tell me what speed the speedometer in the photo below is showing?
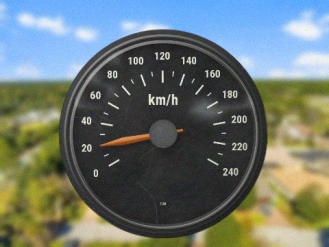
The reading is 20 km/h
